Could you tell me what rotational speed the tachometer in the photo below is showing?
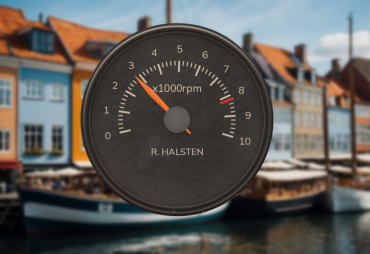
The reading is 2800 rpm
